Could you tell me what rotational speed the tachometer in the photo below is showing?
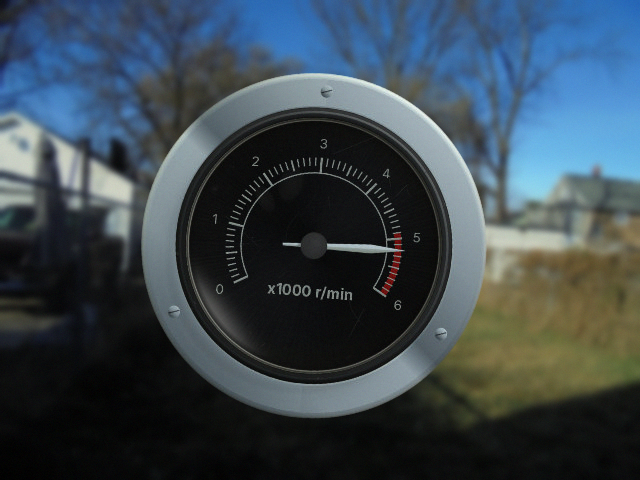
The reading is 5200 rpm
